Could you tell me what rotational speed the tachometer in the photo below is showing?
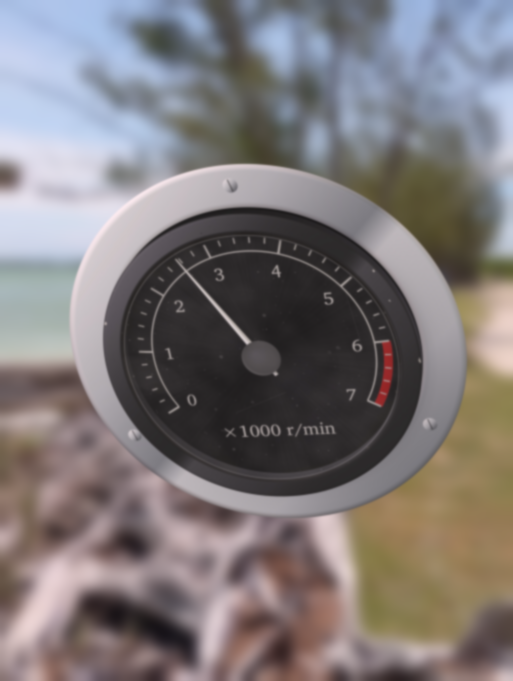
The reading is 2600 rpm
